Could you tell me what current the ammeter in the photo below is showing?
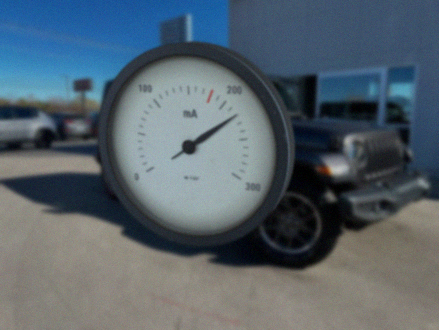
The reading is 220 mA
